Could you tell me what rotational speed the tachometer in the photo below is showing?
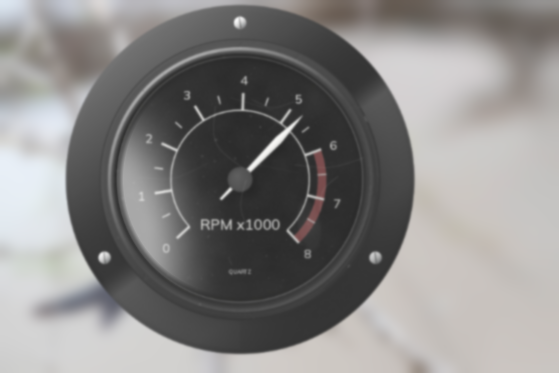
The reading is 5250 rpm
